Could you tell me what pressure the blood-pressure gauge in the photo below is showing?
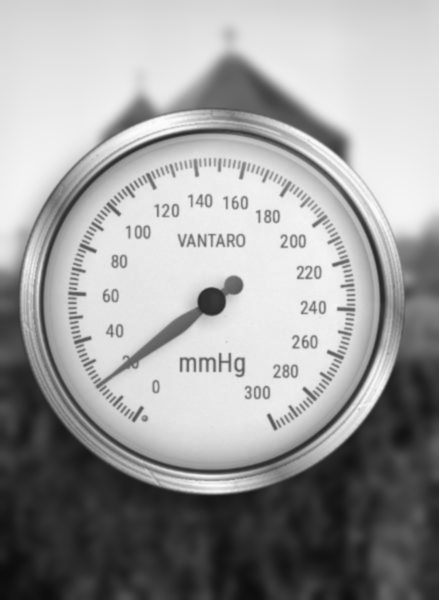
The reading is 20 mmHg
